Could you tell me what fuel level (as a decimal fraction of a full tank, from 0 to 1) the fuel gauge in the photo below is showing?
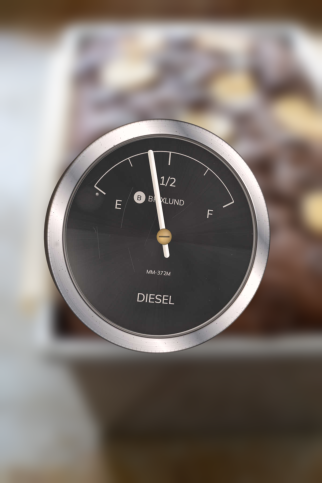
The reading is 0.375
